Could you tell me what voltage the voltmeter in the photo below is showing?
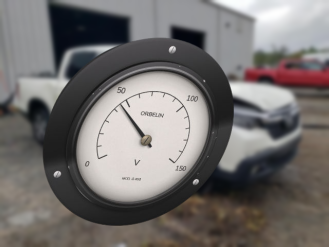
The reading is 45 V
